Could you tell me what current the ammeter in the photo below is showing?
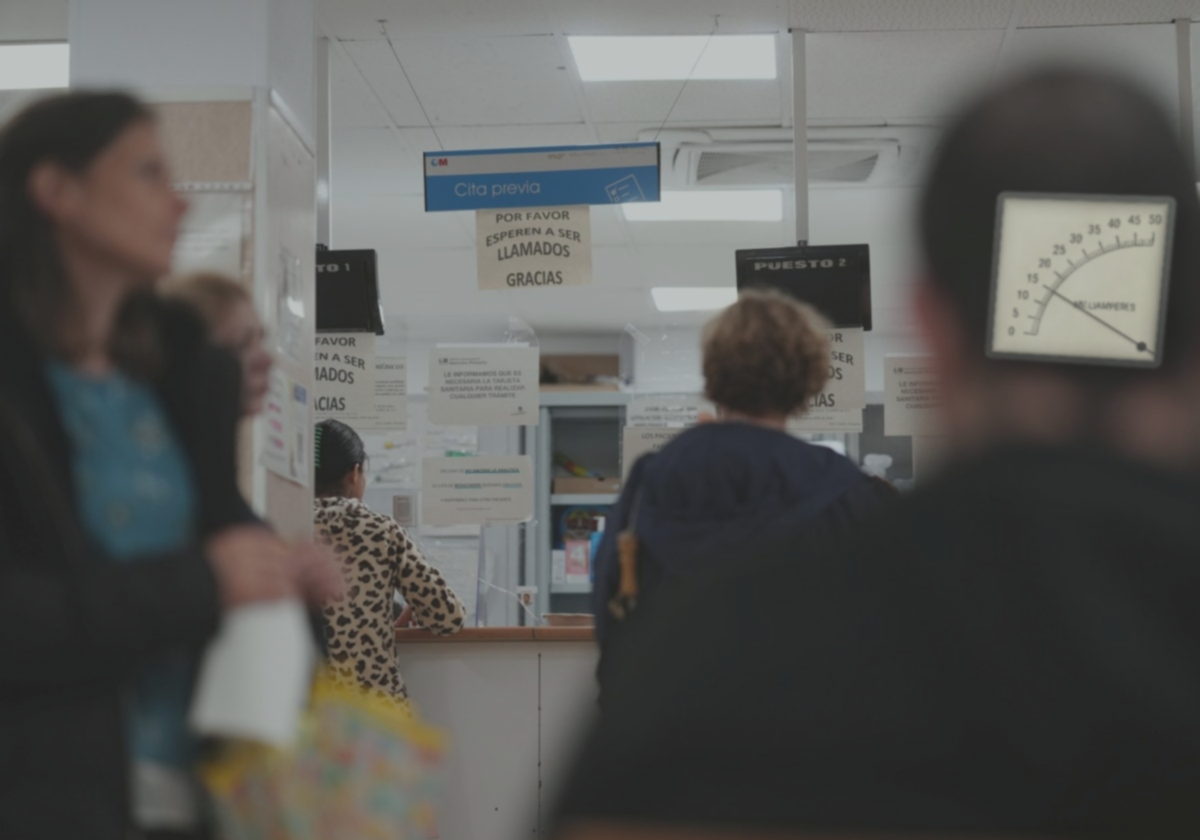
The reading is 15 mA
